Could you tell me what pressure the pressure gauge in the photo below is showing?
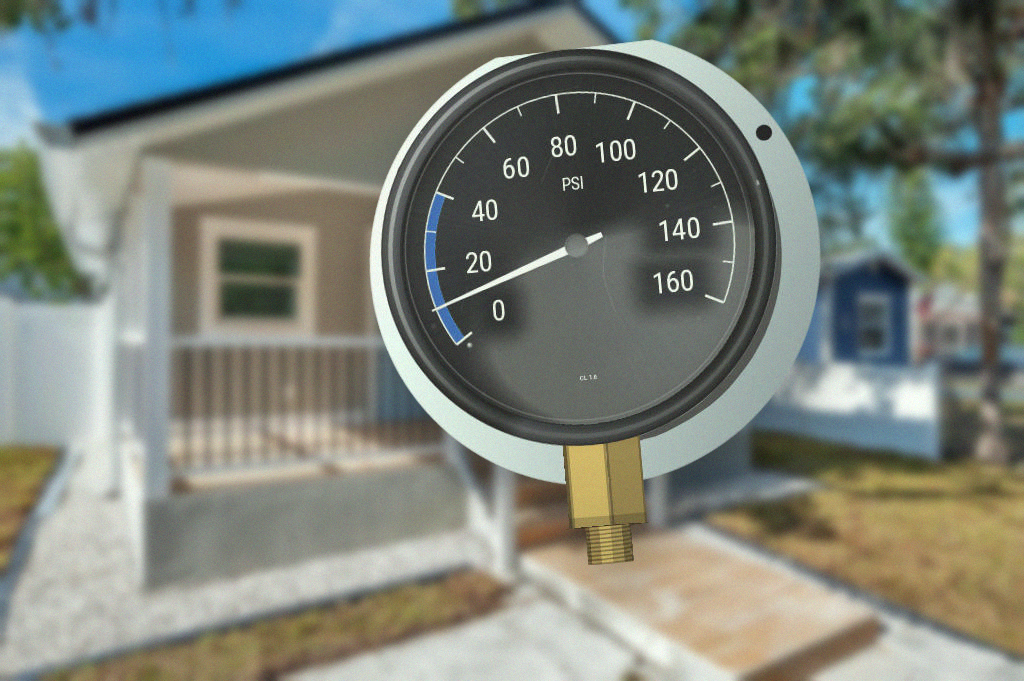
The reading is 10 psi
